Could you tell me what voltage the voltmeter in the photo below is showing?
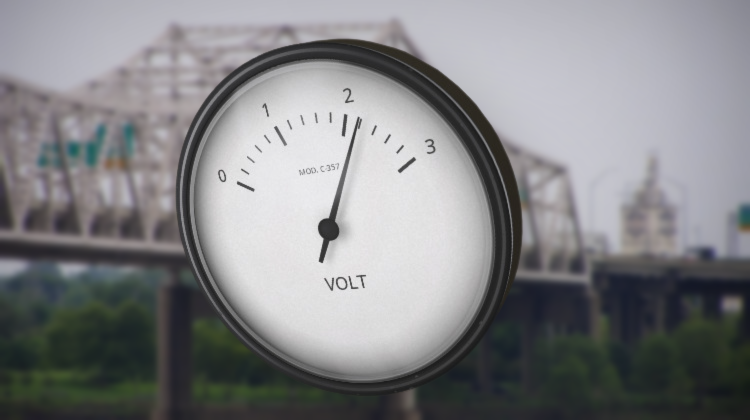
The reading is 2.2 V
